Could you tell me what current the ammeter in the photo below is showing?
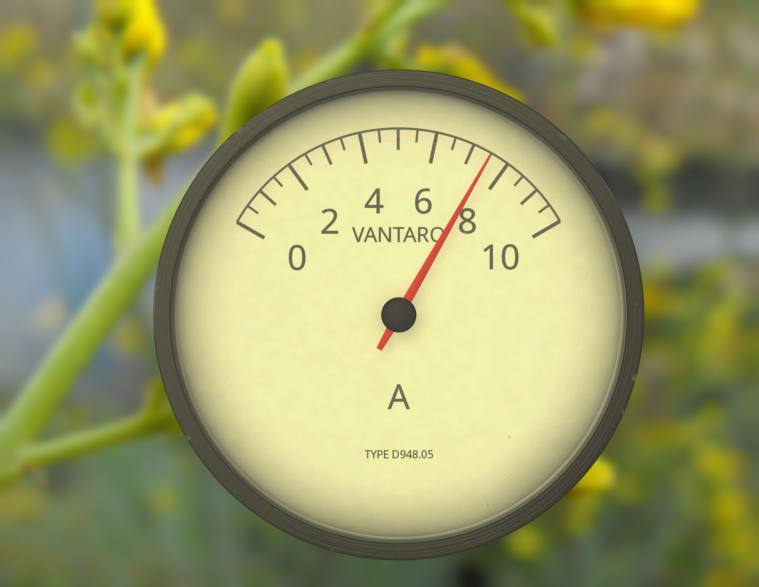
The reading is 7.5 A
